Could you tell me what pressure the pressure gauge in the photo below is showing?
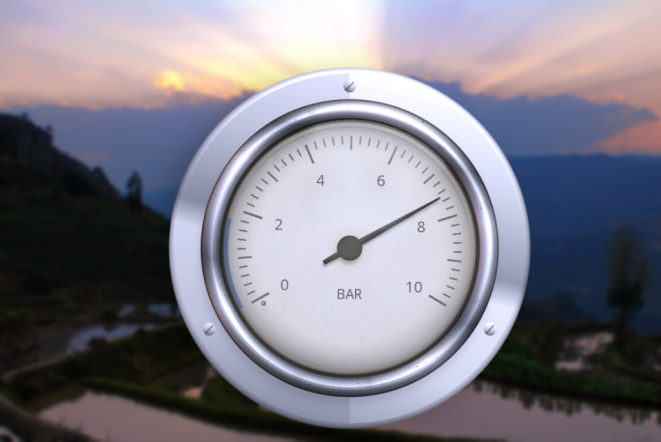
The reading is 7.5 bar
